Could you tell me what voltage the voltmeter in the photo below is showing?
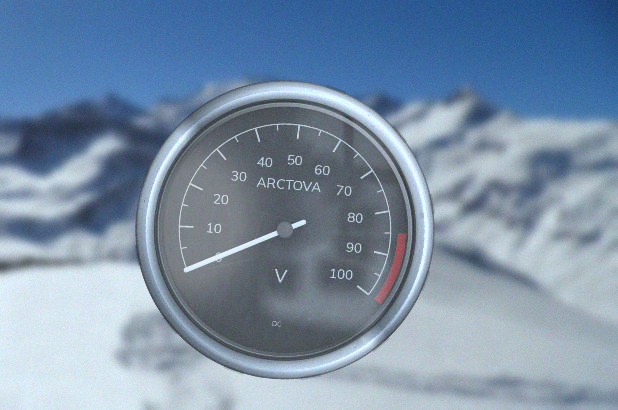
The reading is 0 V
